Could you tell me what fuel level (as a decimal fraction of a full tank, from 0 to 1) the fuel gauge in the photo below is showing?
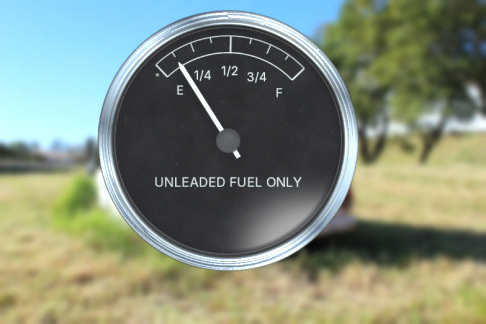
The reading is 0.125
